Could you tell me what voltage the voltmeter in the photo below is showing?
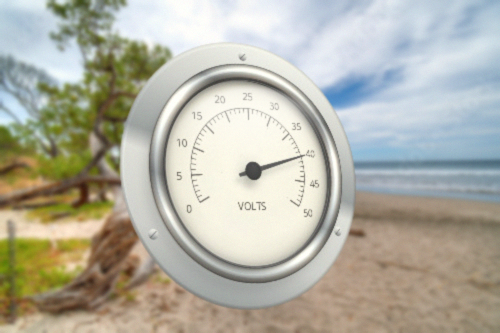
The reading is 40 V
